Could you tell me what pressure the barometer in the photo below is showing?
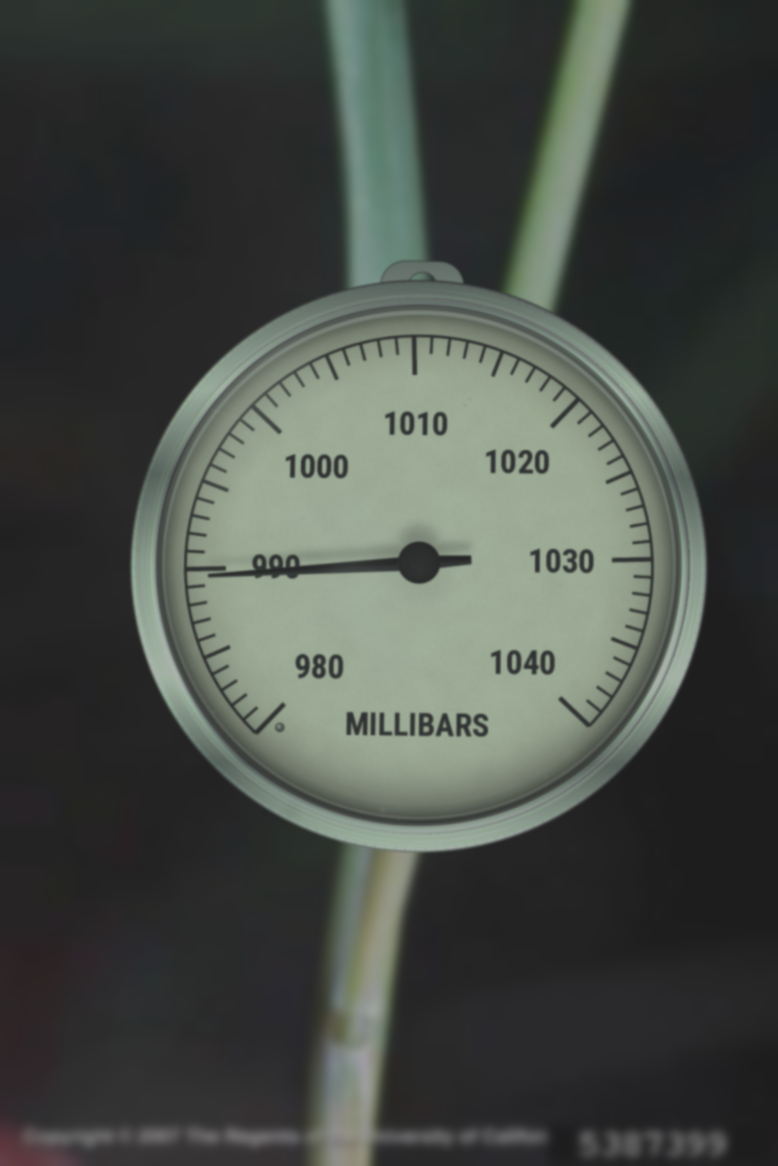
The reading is 989.5 mbar
